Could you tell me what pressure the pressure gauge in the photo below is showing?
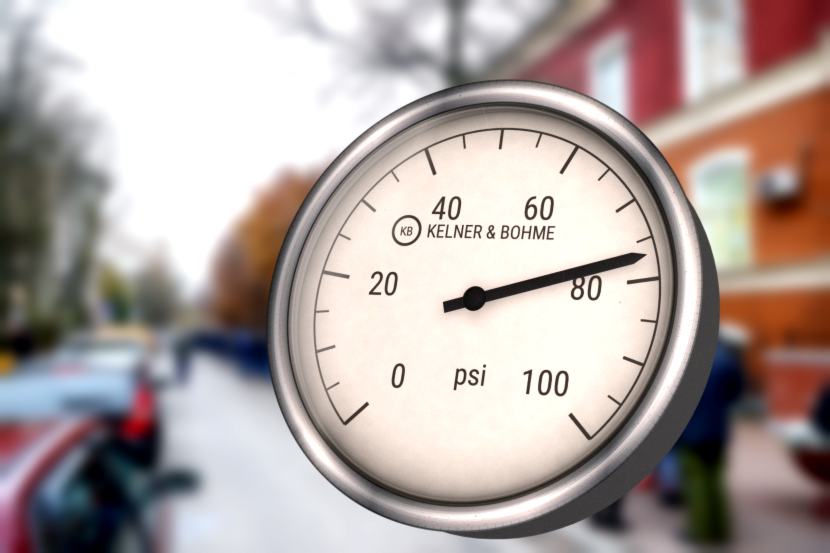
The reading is 77.5 psi
